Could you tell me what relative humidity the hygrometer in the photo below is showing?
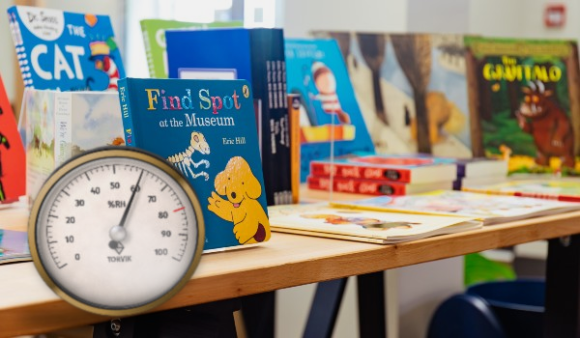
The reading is 60 %
